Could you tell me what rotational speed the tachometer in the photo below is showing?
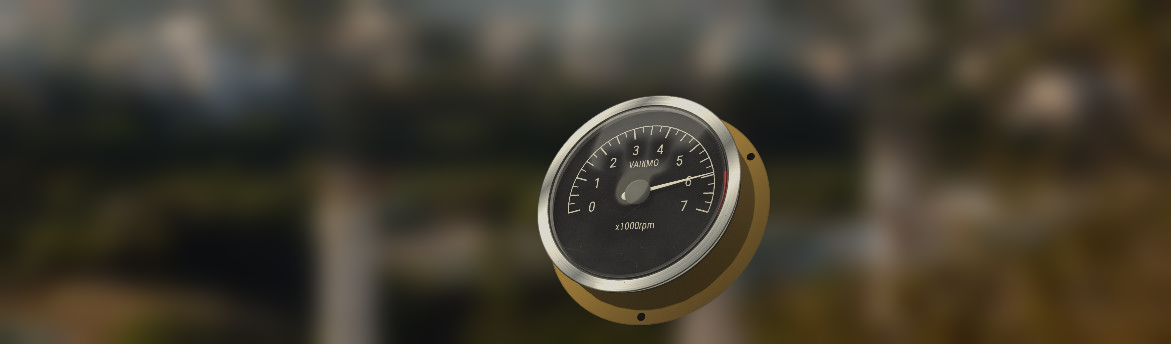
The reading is 6000 rpm
